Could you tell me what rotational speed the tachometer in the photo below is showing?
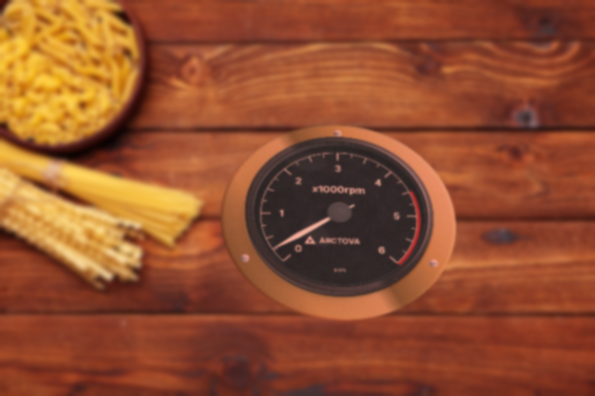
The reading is 250 rpm
